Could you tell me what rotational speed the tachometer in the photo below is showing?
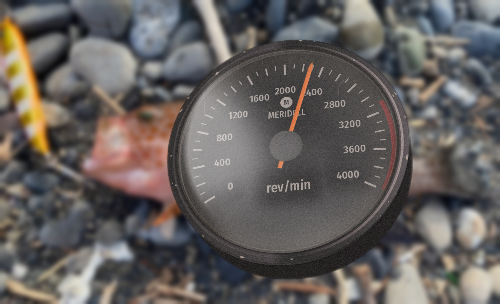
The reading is 2300 rpm
